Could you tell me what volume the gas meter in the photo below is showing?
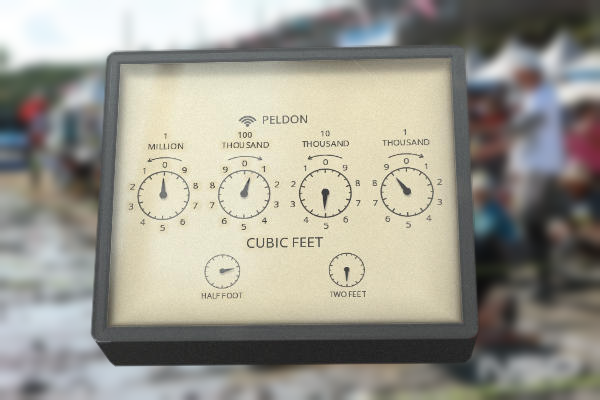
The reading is 4900 ft³
